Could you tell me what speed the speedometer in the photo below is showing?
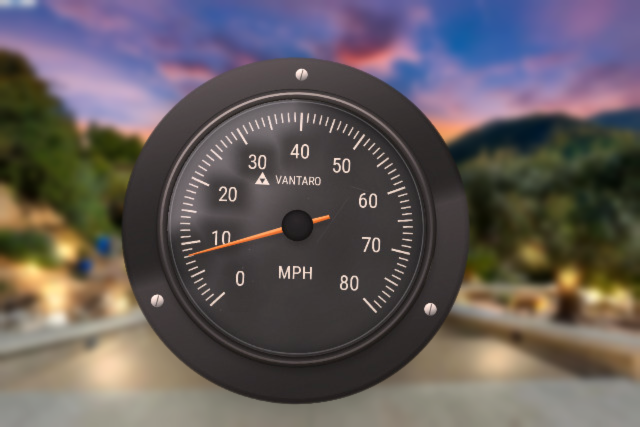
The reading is 8 mph
